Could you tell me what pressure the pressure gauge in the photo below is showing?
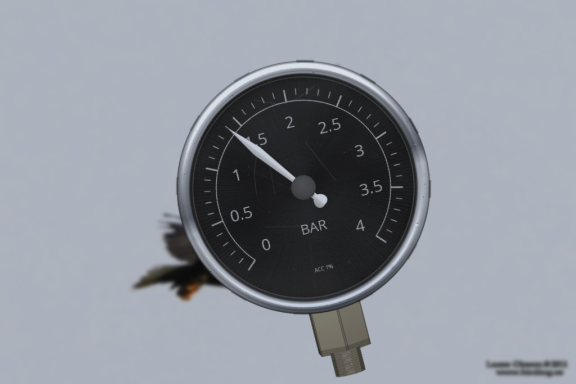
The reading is 1.4 bar
